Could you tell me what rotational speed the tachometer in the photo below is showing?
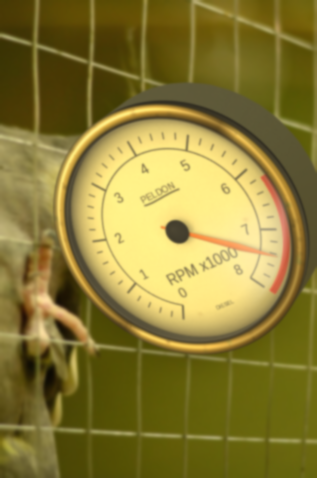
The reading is 7400 rpm
